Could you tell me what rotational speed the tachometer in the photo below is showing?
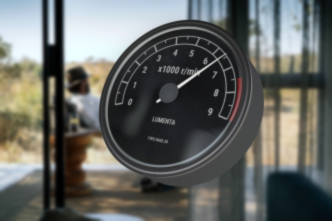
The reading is 6500 rpm
